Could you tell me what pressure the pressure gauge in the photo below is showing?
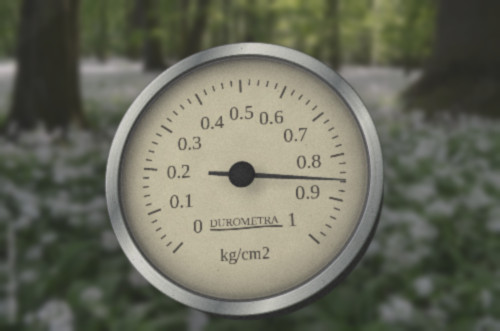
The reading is 0.86 kg/cm²
